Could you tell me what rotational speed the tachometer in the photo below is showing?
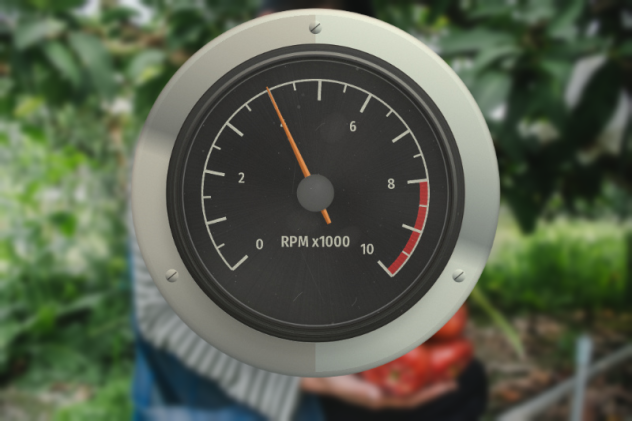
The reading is 4000 rpm
